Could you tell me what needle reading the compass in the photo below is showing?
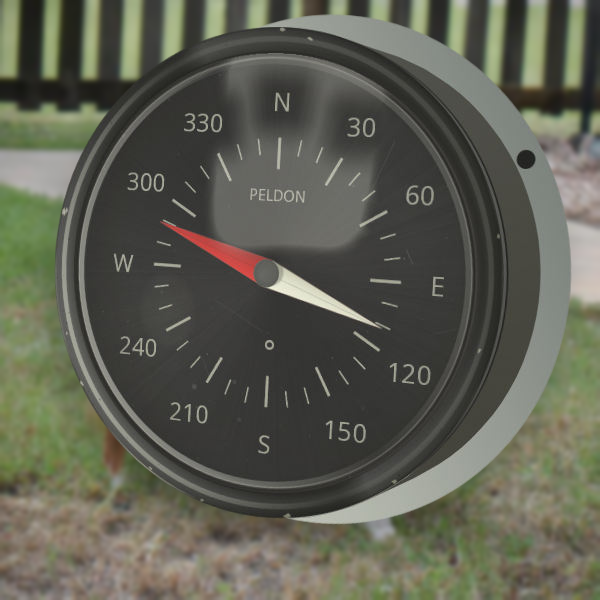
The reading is 290 °
